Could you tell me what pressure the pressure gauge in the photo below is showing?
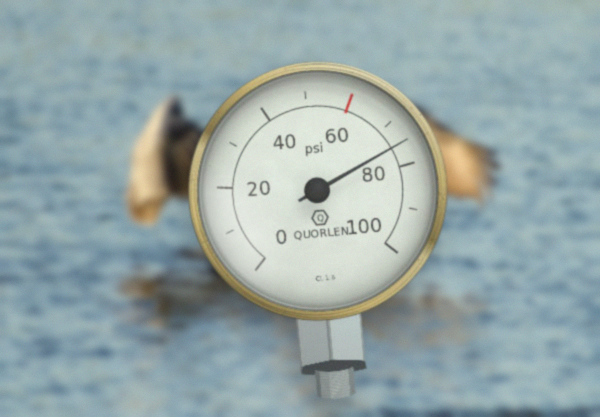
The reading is 75 psi
